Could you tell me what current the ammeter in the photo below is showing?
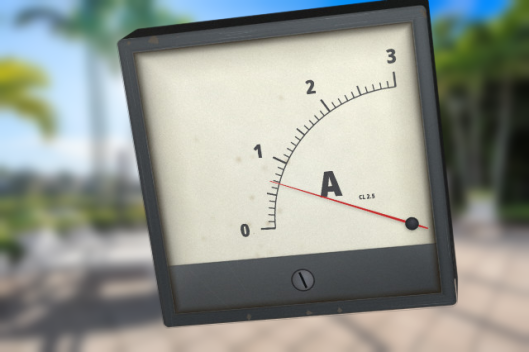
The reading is 0.7 A
